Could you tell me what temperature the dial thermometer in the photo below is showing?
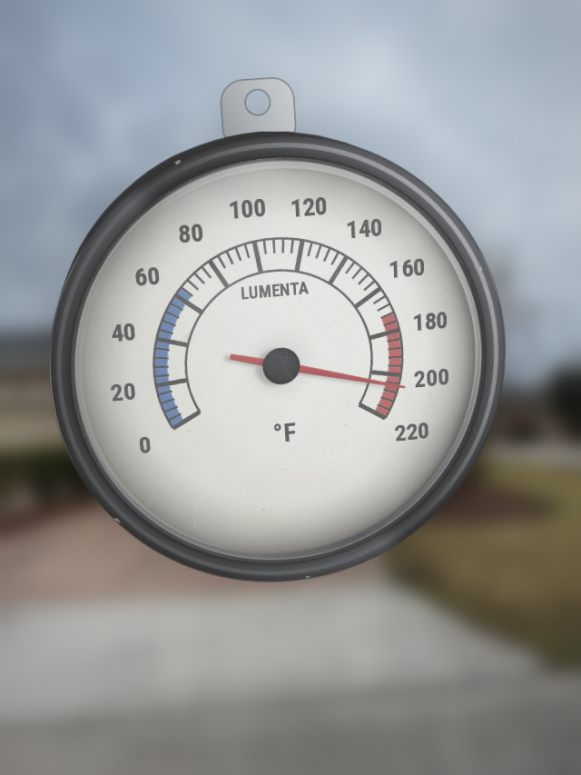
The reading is 204 °F
